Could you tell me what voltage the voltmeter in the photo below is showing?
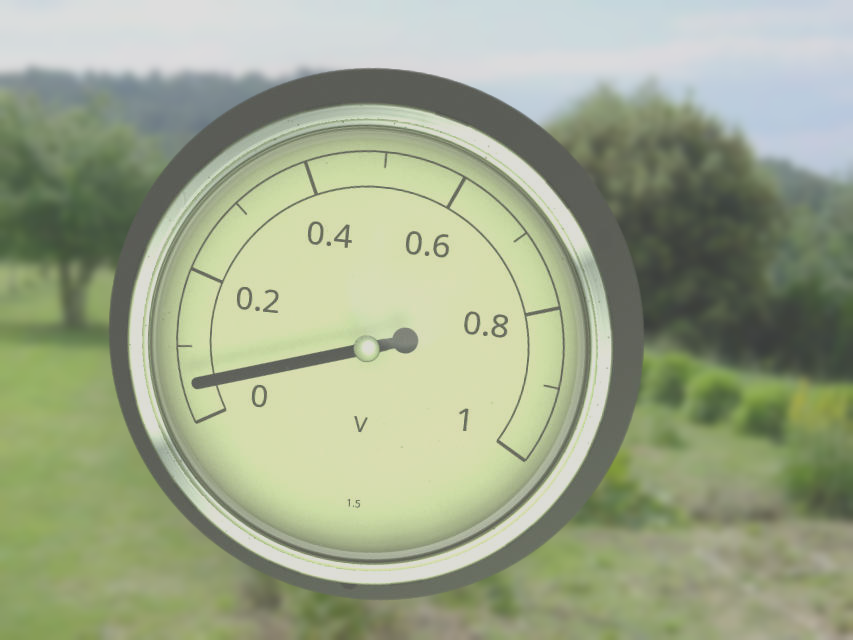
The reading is 0.05 V
